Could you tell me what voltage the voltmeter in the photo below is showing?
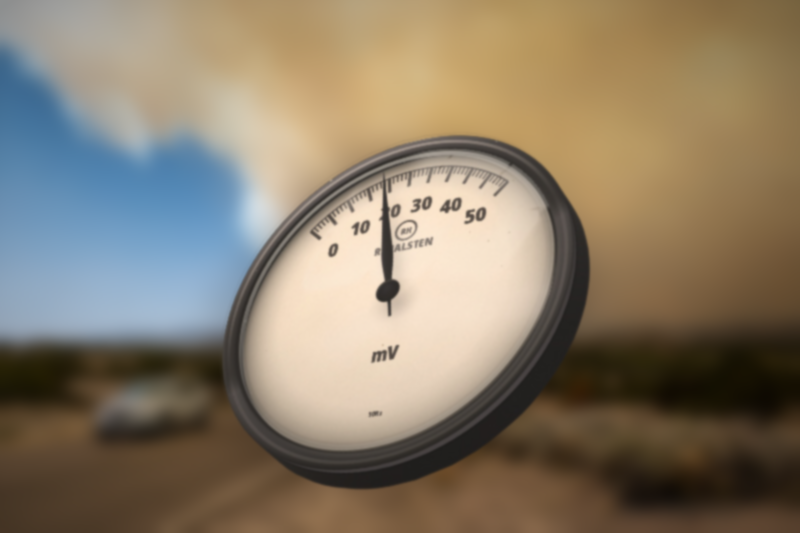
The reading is 20 mV
